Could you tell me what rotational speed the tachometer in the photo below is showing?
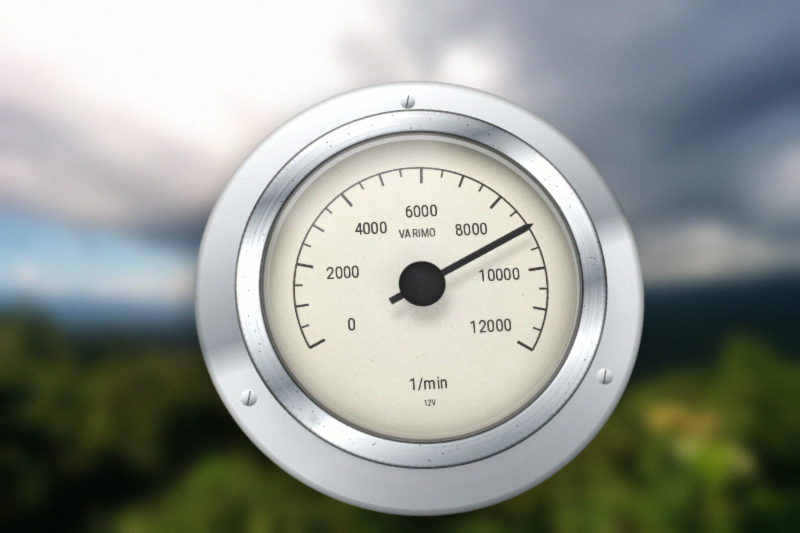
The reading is 9000 rpm
